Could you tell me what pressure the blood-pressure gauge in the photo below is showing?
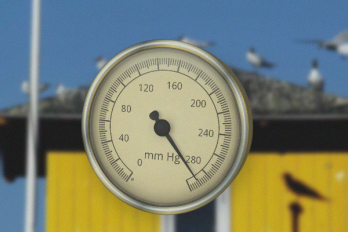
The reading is 290 mmHg
